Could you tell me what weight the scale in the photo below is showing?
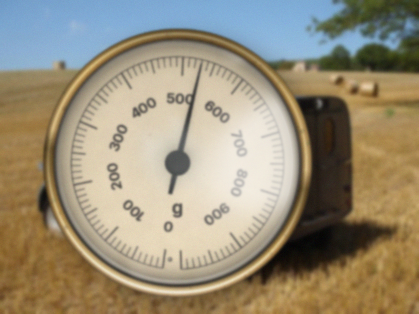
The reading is 530 g
